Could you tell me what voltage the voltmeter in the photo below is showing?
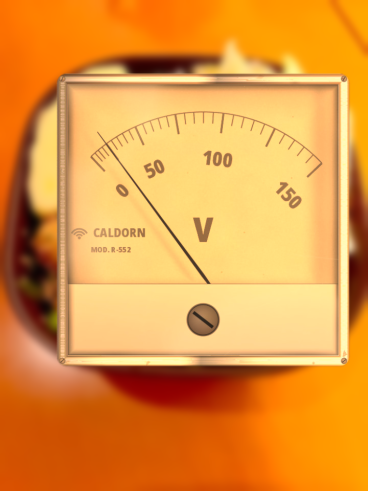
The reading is 25 V
